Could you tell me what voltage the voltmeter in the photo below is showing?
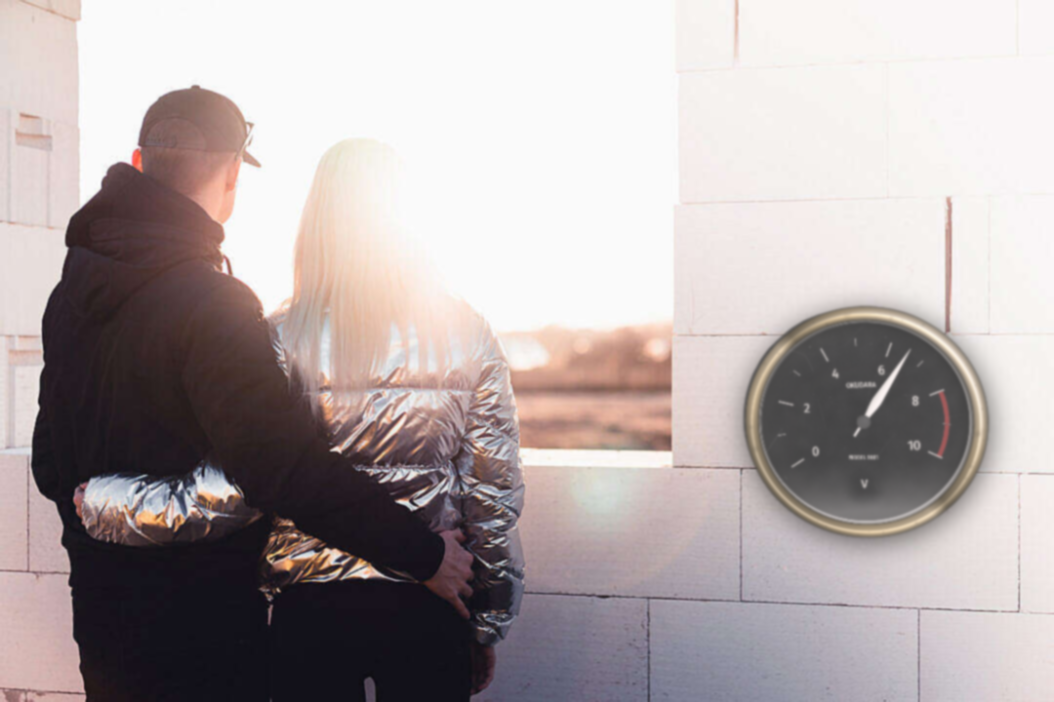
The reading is 6.5 V
